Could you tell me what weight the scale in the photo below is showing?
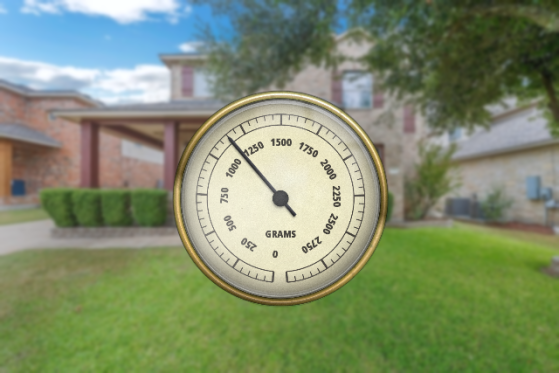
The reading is 1150 g
